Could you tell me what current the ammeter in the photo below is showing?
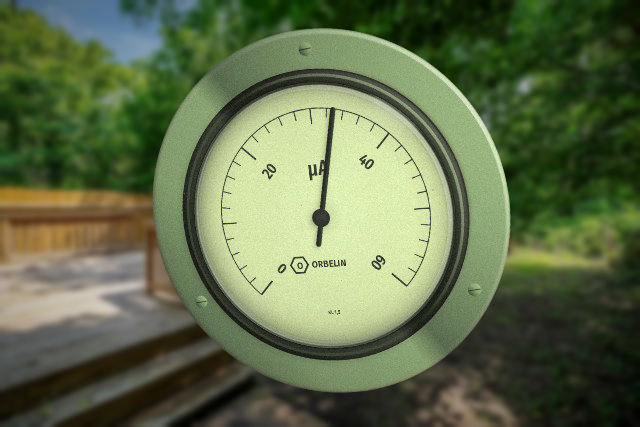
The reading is 33 µA
